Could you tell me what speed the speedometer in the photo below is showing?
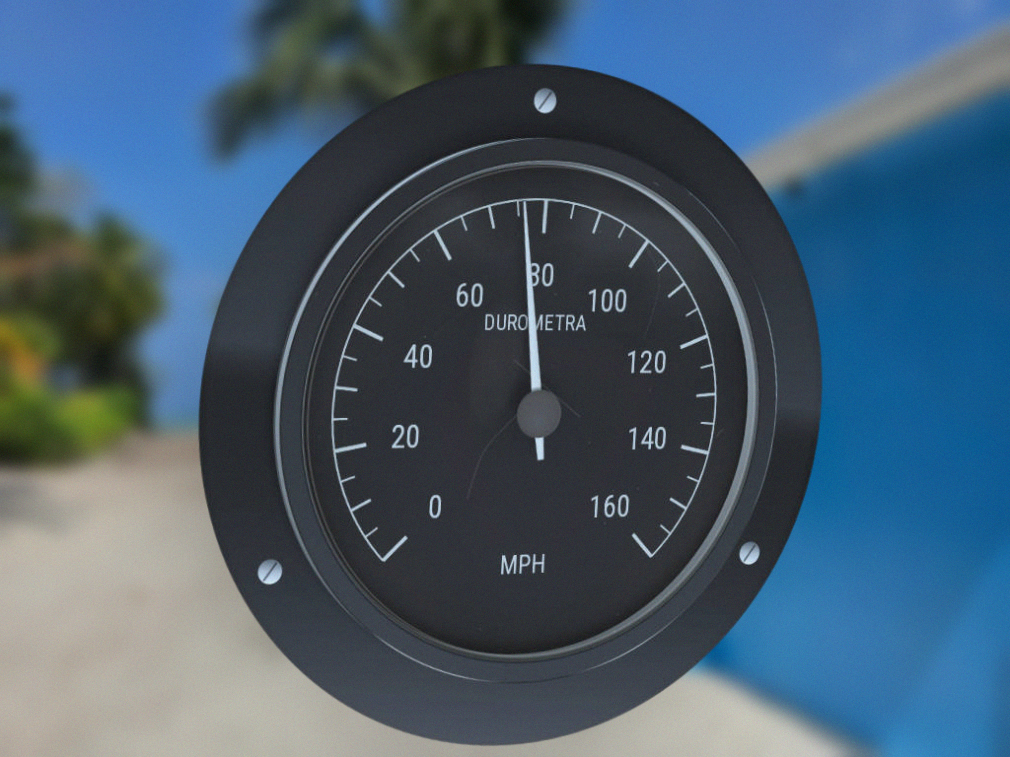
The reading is 75 mph
